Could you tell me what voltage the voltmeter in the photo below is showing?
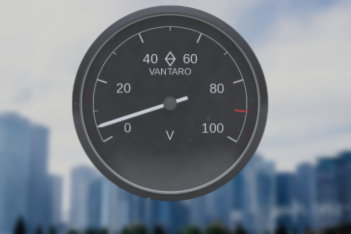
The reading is 5 V
